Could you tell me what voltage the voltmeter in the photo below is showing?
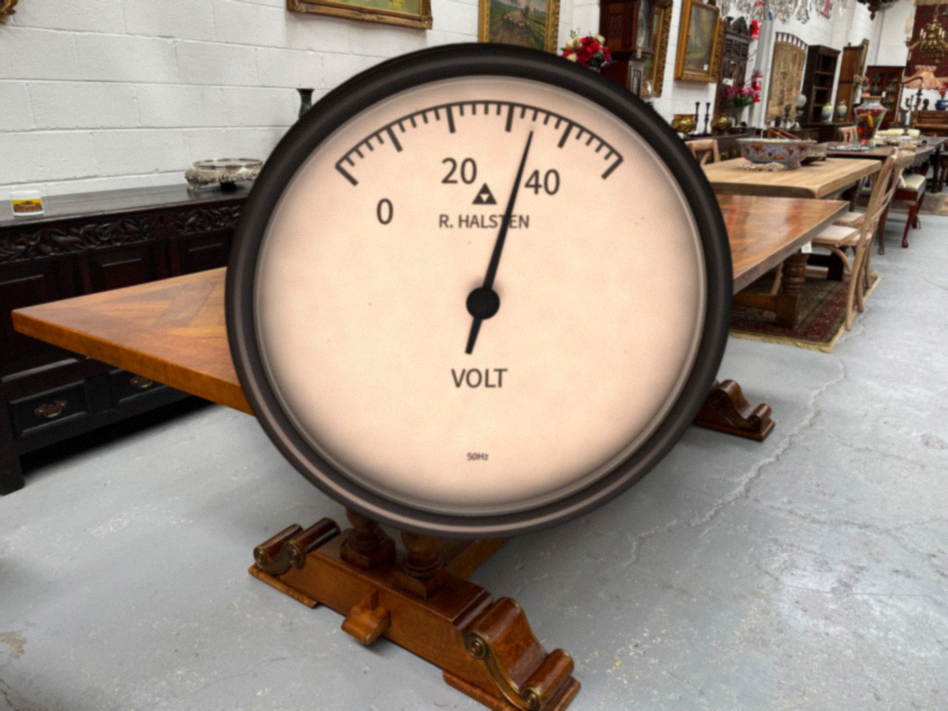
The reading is 34 V
